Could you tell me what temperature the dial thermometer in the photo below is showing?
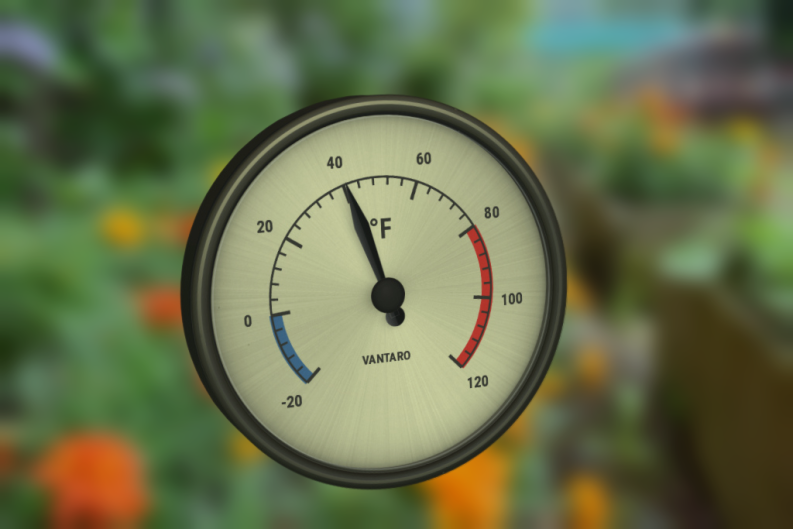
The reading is 40 °F
